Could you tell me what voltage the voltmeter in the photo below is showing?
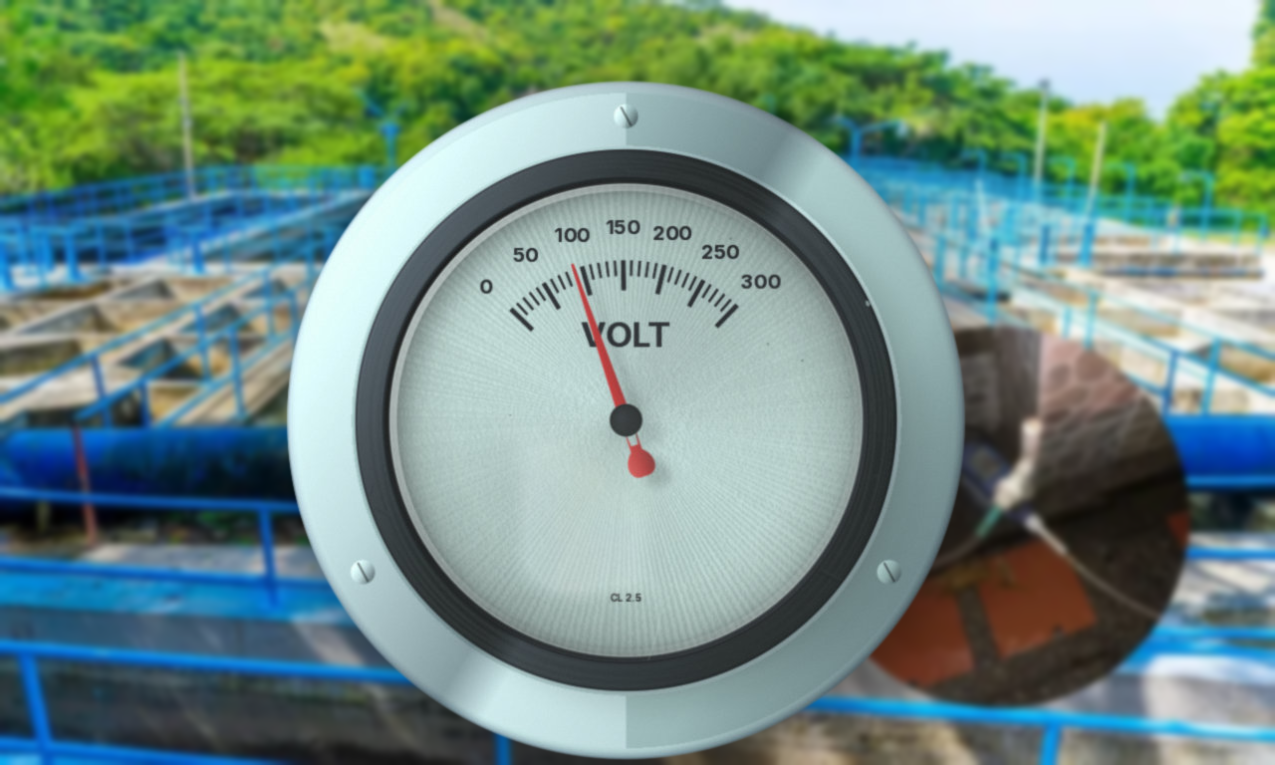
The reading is 90 V
